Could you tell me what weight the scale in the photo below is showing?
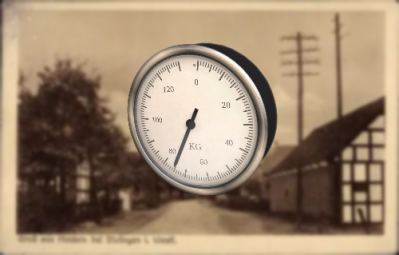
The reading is 75 kg
